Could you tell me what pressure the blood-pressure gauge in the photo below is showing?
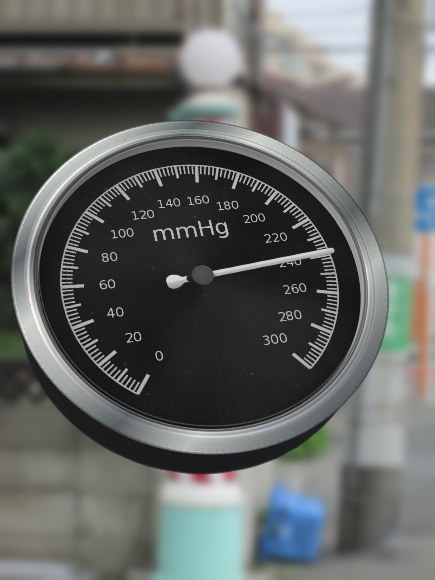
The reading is 240 mmHg
